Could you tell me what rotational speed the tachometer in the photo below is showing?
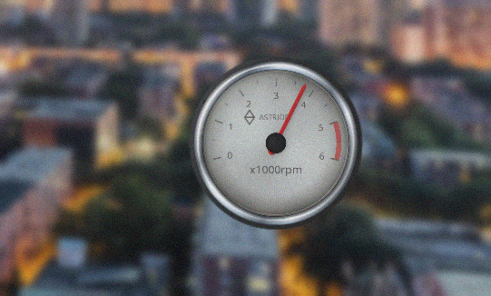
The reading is 3750 rpm
